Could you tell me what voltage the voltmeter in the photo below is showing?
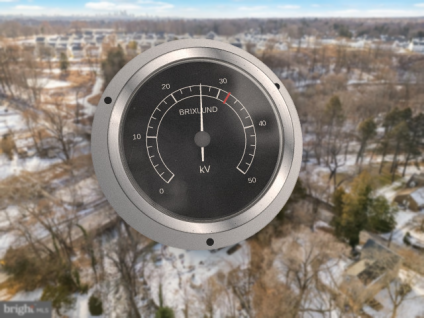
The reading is 26 kV
